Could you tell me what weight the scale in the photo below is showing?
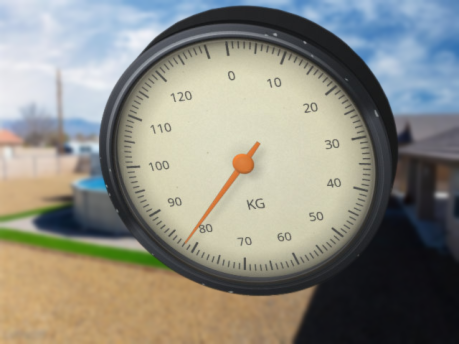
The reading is 82 kg
